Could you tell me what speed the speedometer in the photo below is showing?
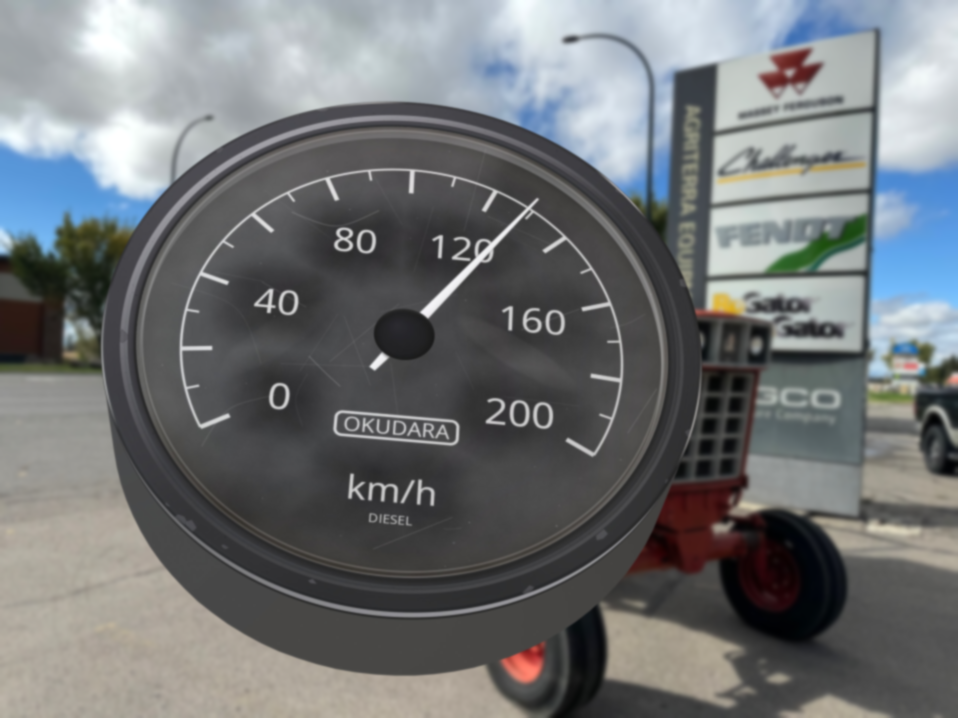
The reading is 130 km/h
